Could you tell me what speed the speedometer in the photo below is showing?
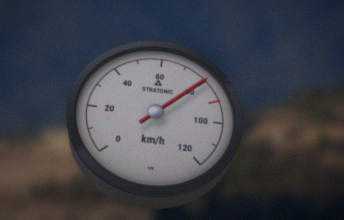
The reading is 80 km/h
